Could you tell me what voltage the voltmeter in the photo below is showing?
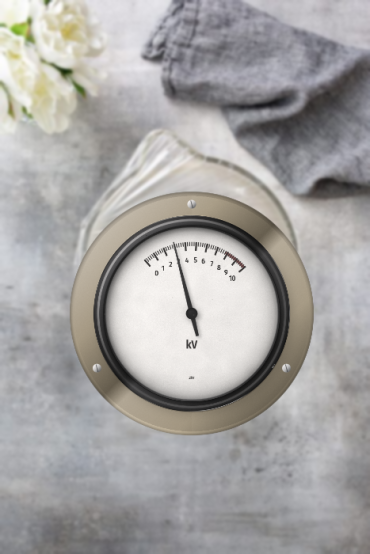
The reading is 3 kV
